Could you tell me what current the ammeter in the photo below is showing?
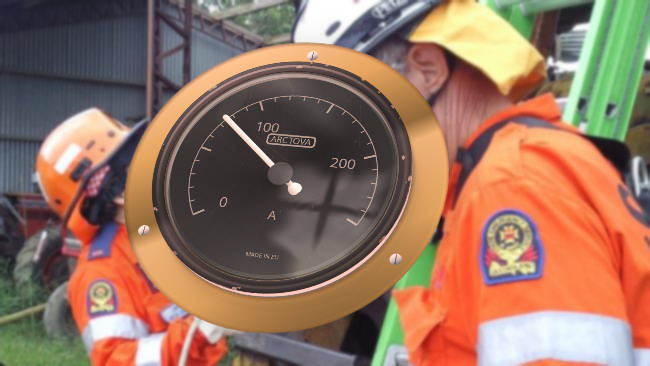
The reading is 75 A
